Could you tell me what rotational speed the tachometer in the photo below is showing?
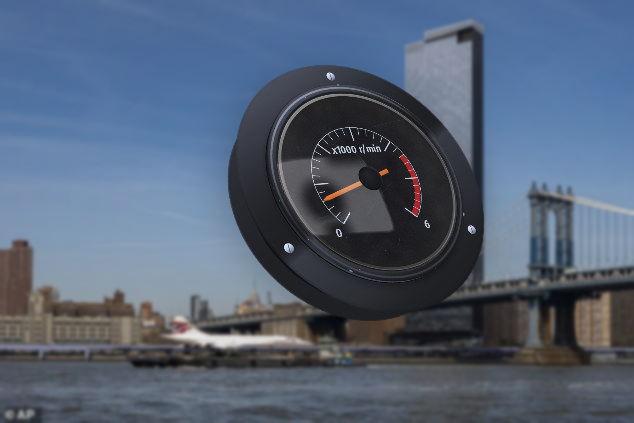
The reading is 600 rpm
